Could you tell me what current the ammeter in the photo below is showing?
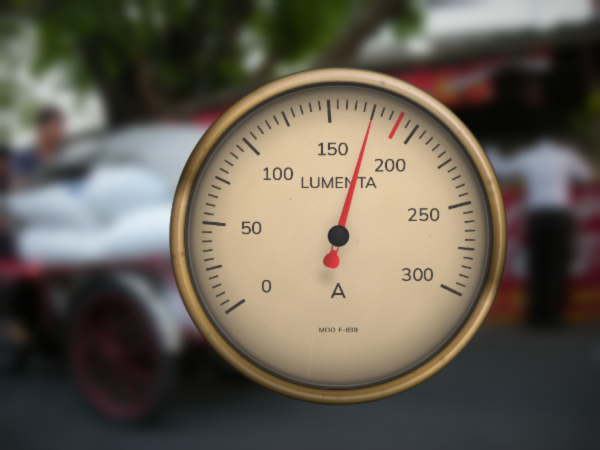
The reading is 175 A
